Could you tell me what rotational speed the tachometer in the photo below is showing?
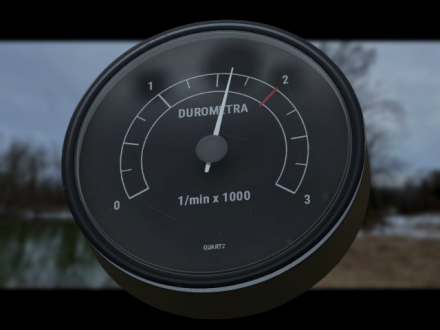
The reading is 1625 rpm
